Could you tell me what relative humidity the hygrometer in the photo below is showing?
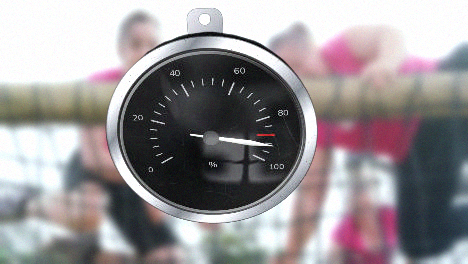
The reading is 92 %
